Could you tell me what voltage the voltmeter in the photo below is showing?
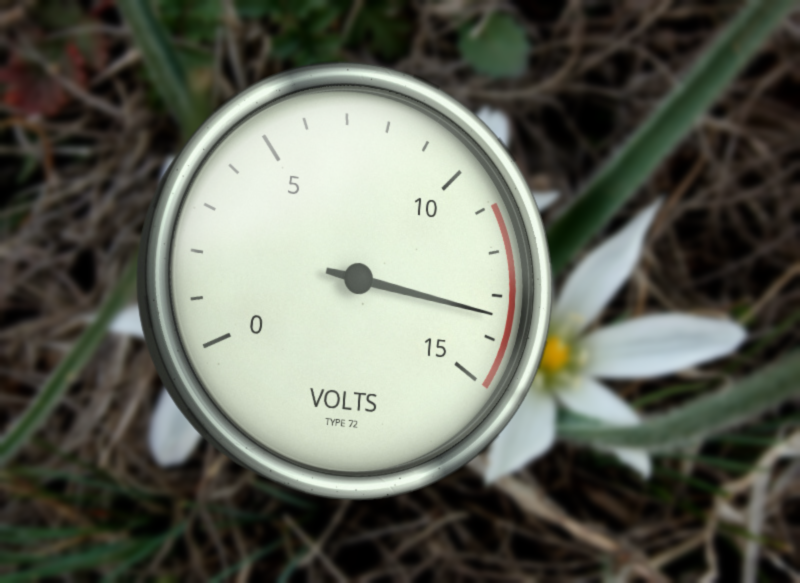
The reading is 13.5 V
